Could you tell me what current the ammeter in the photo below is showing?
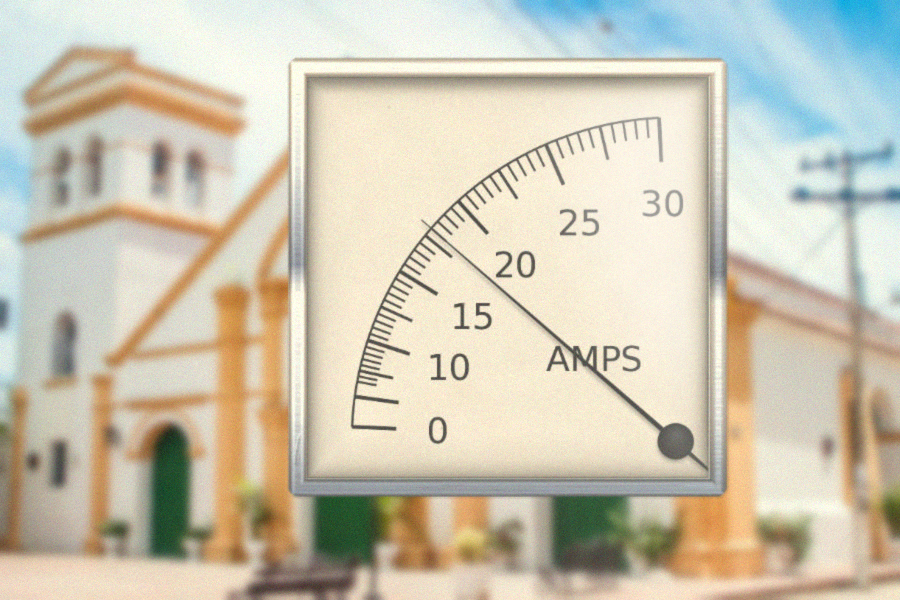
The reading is 18 A
